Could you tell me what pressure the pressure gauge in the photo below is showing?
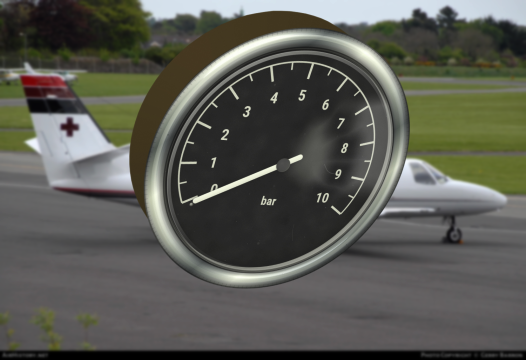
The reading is 0 bar
